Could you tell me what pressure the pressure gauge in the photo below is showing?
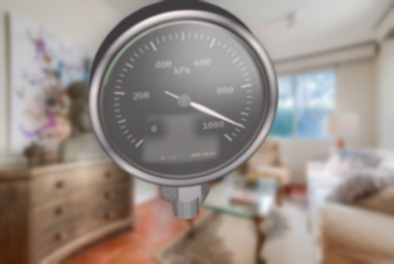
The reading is 940 kPa
